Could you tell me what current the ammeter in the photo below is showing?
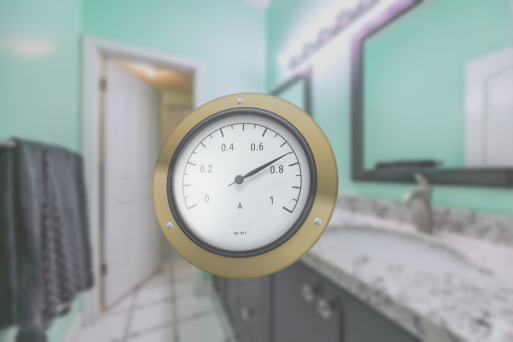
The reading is 0.75 A
